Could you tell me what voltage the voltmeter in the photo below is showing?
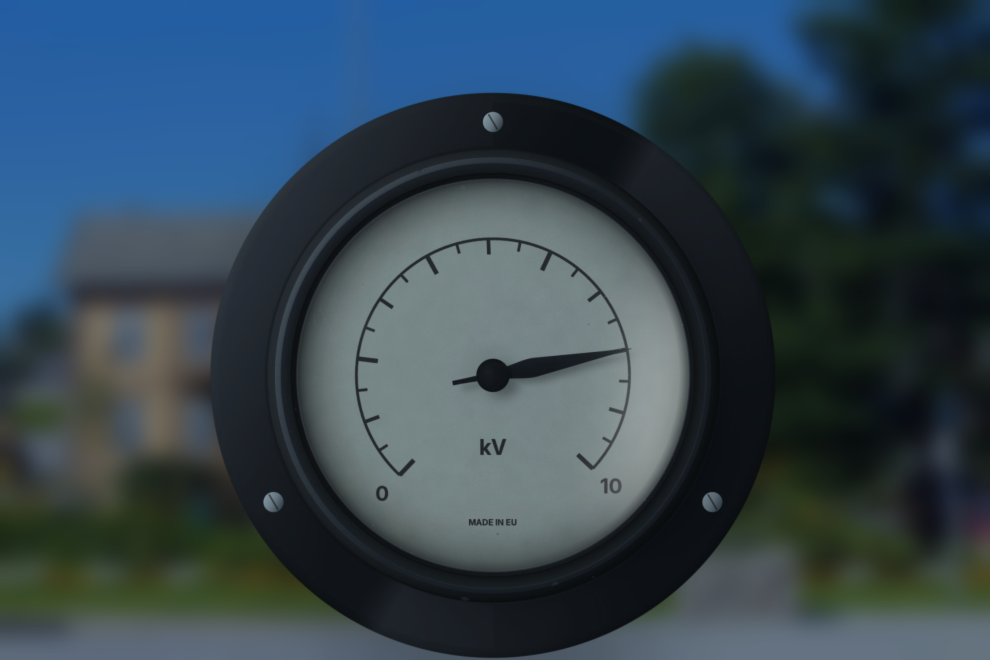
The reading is 8 kV
